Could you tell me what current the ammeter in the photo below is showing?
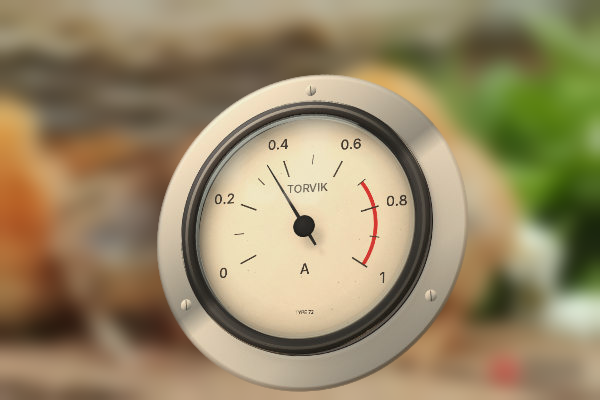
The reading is 0.35 A
